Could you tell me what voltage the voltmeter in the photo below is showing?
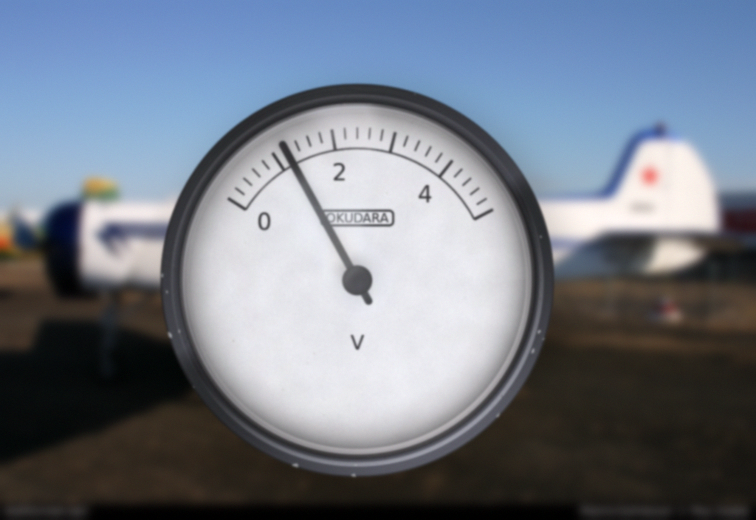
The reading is 1.2 V
